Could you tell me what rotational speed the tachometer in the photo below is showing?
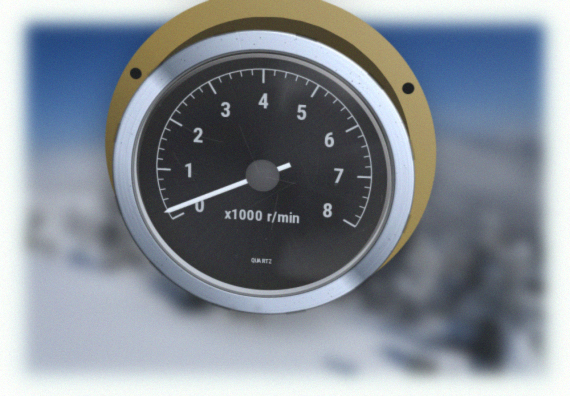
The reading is 200 rpm
